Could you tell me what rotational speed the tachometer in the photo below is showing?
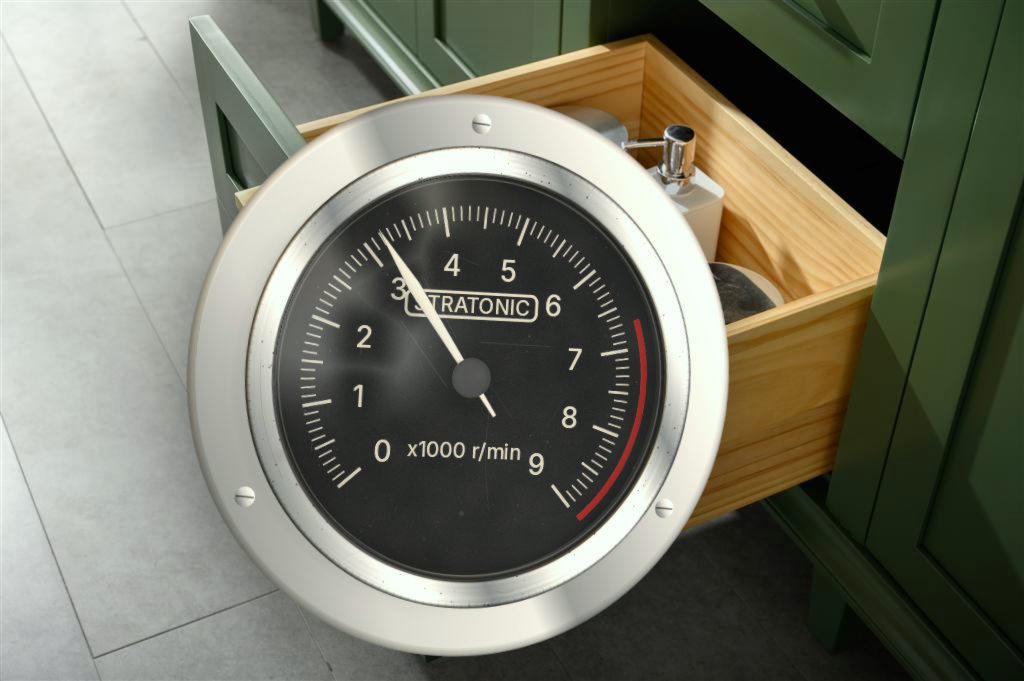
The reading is 3200 rpm
